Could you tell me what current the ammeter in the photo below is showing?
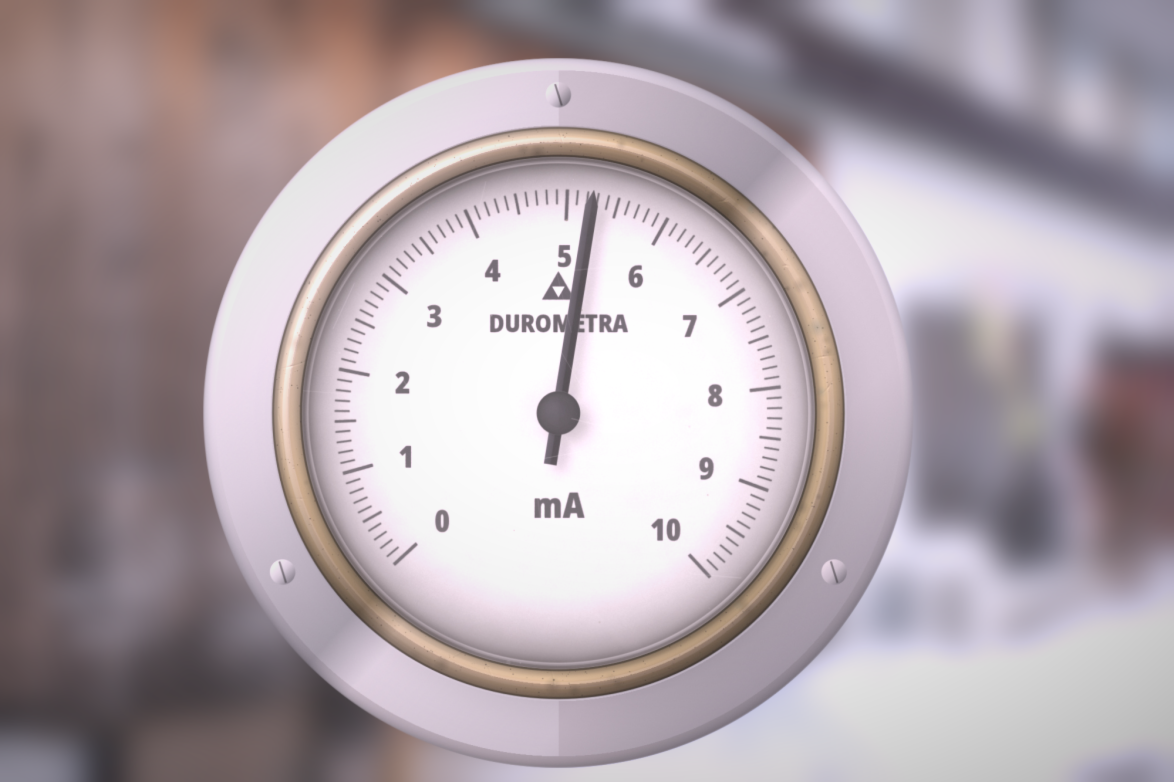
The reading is 5.25 mA
